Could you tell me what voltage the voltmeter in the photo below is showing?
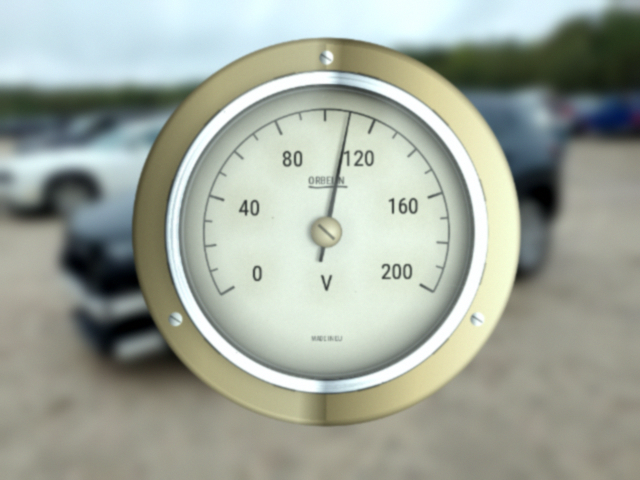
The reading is 110 V
